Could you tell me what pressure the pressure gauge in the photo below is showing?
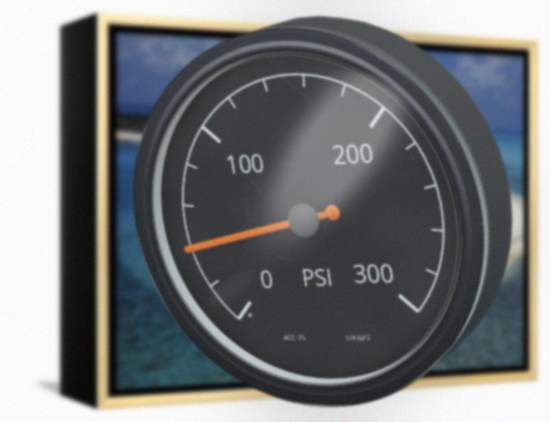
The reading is 40 psi
